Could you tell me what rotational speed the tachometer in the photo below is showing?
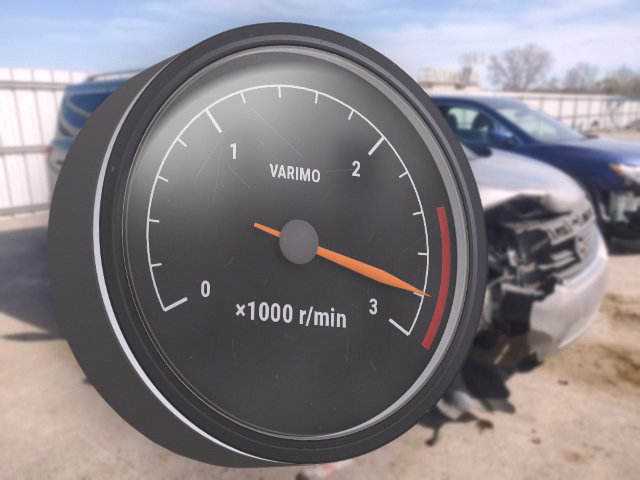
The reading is 2800 rpm
